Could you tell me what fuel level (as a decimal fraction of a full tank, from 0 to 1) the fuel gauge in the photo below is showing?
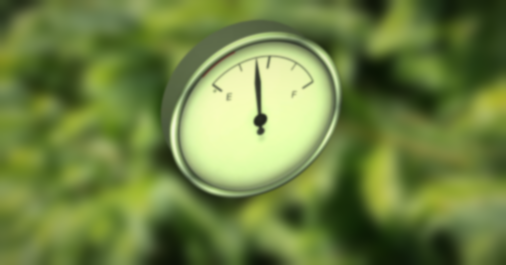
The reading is 0.375
